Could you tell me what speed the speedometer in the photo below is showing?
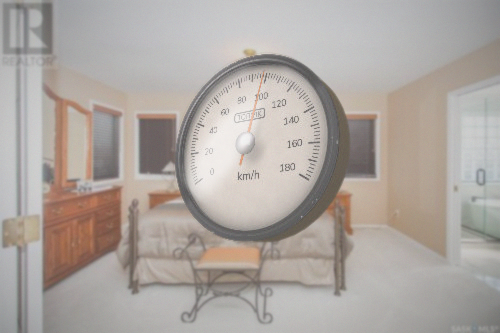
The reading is 100 km/h
